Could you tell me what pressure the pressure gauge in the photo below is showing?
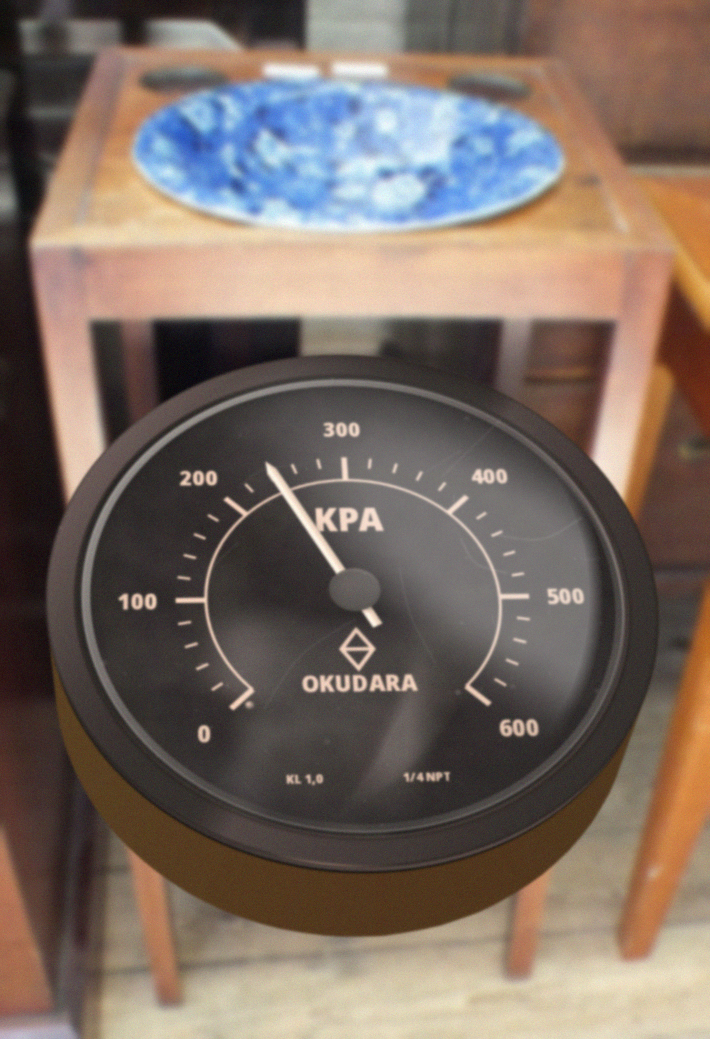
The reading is 240 kPa
